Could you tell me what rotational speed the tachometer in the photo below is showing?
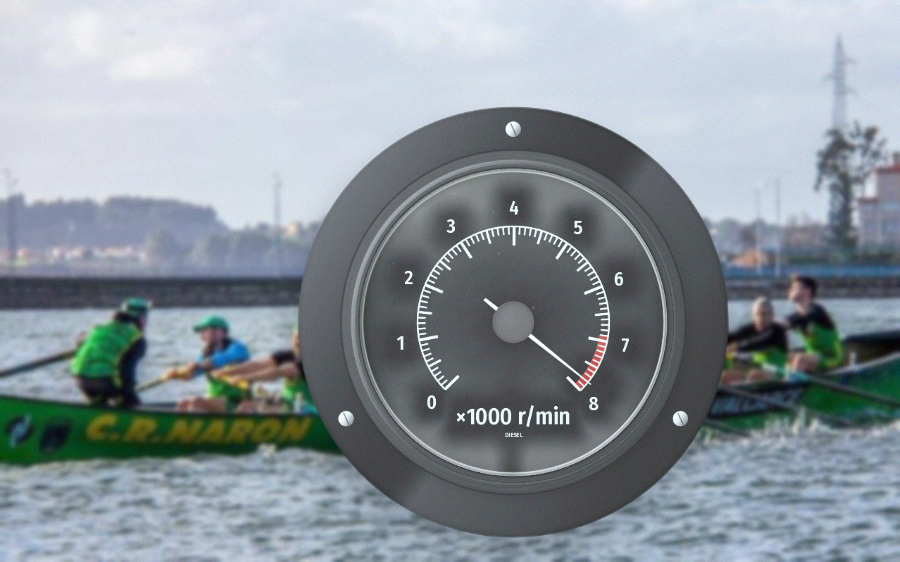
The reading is 7800 rpm
